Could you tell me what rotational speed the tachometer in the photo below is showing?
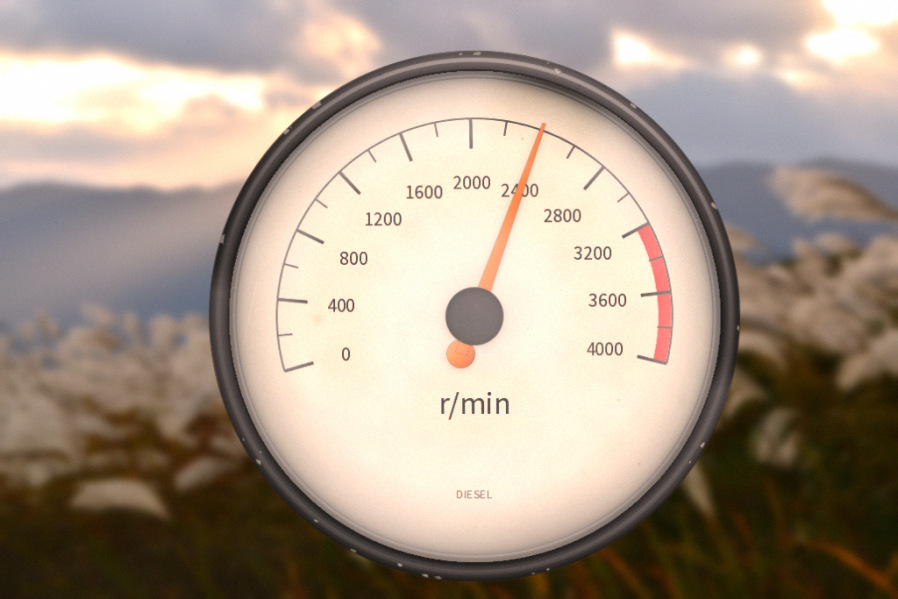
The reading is 2400 rpm
